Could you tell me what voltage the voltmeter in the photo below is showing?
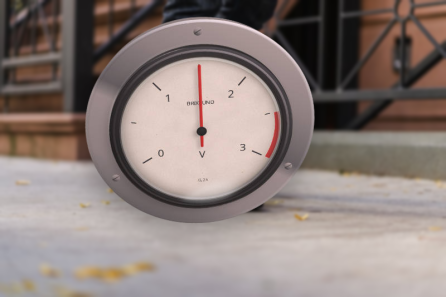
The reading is 1.5 V
